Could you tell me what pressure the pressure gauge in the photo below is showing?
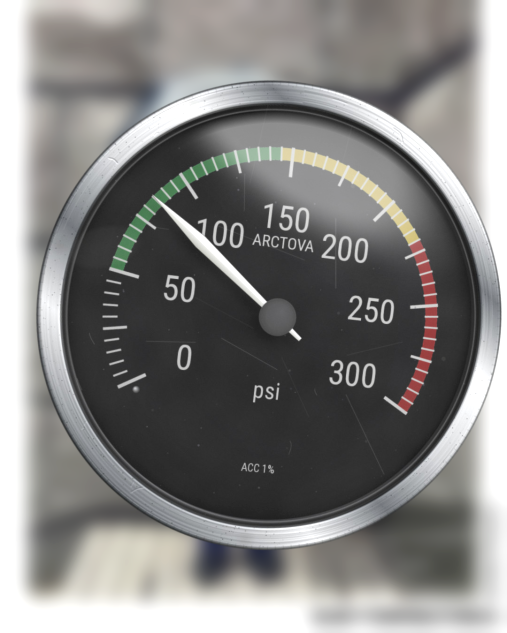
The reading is 85 psi
